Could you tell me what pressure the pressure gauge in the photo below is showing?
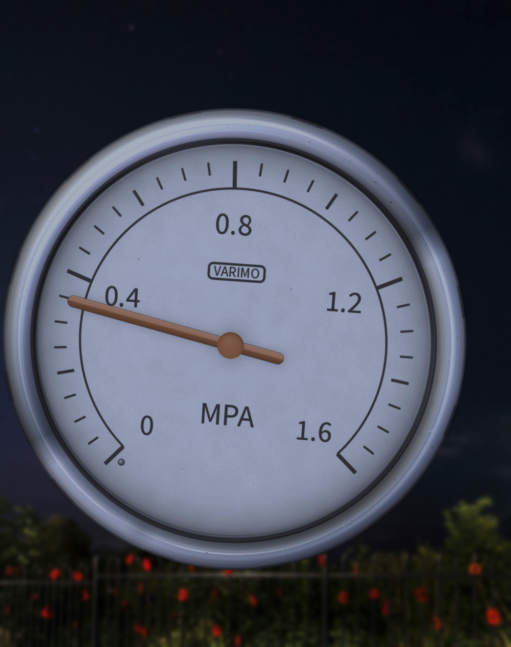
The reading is 0.35 MPa
